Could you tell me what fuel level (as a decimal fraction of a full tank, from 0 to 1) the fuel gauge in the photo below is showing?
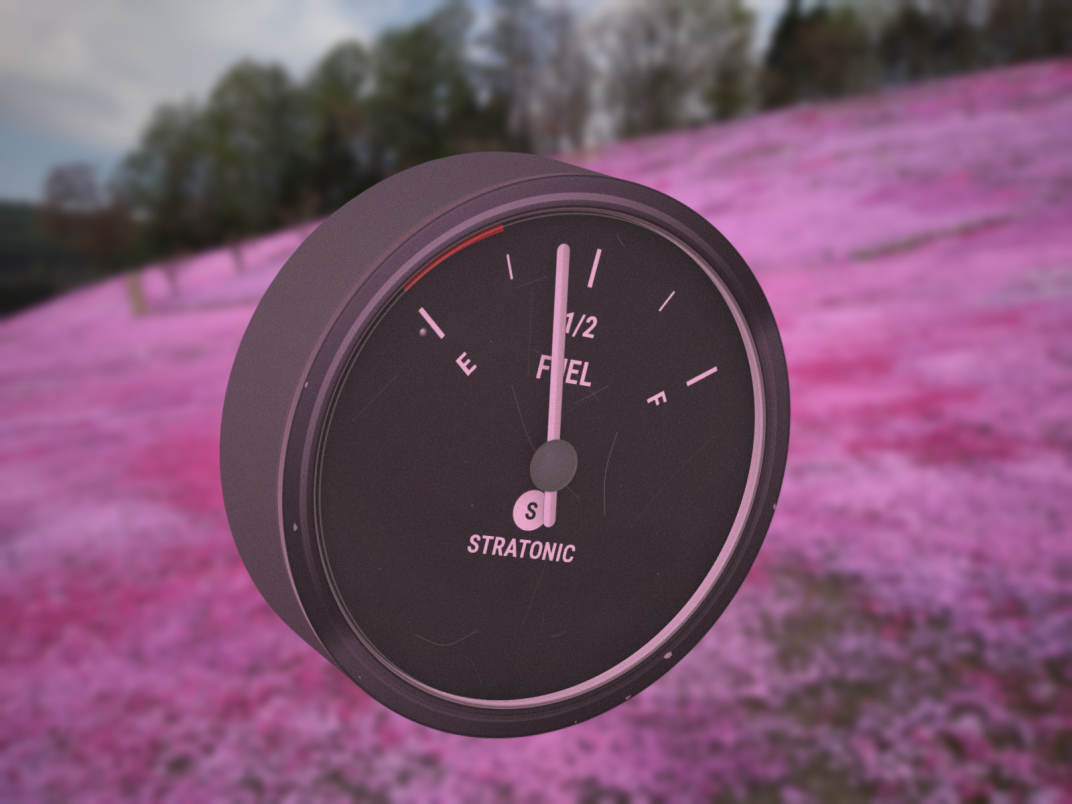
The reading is 0.375
